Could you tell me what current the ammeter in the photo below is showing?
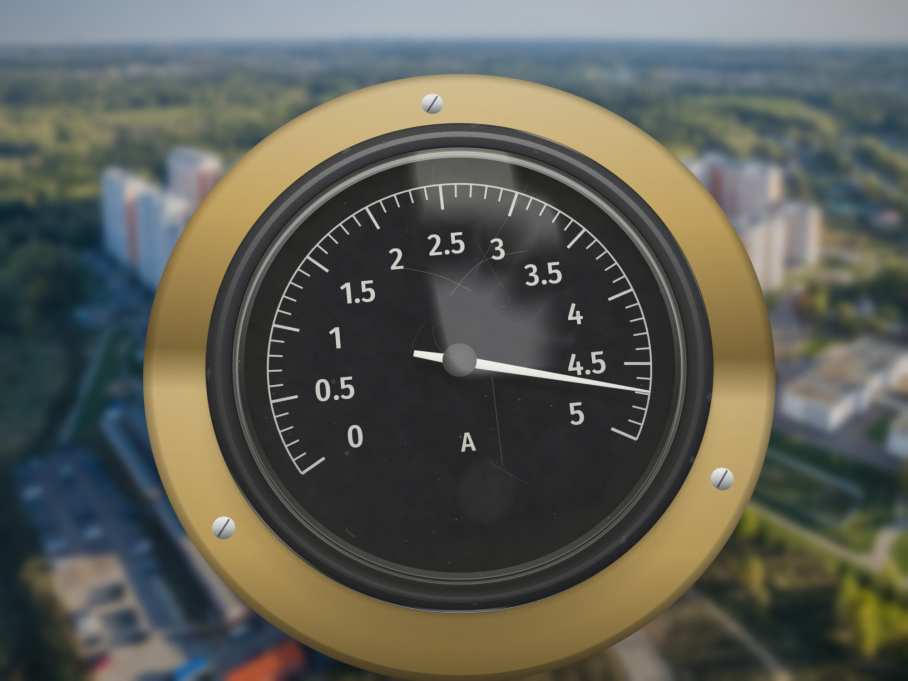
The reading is 4.7 A
